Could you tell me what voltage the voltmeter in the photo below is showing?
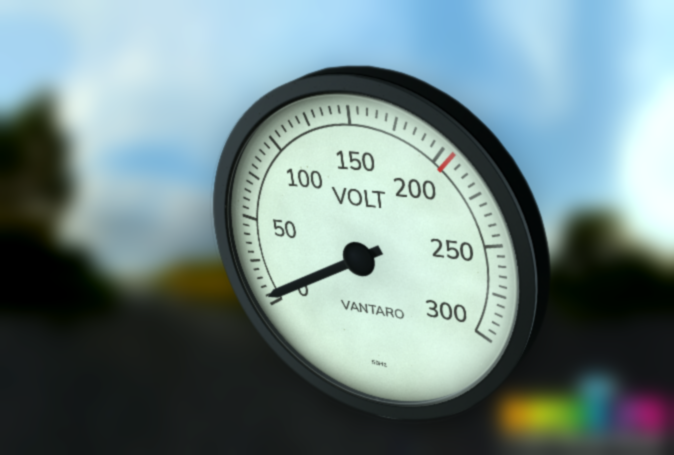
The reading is 5 V
